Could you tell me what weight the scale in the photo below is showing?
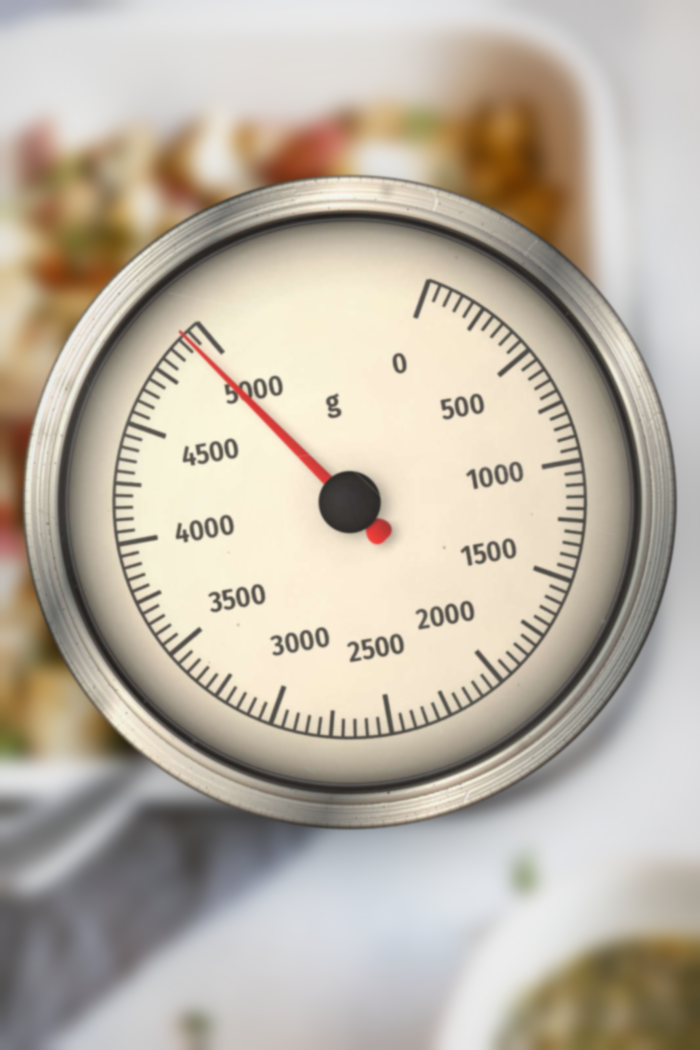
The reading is 4925 g
